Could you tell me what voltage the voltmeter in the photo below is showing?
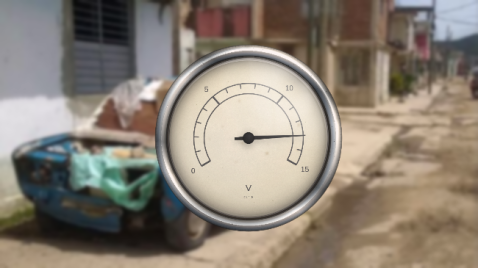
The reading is 13 V
